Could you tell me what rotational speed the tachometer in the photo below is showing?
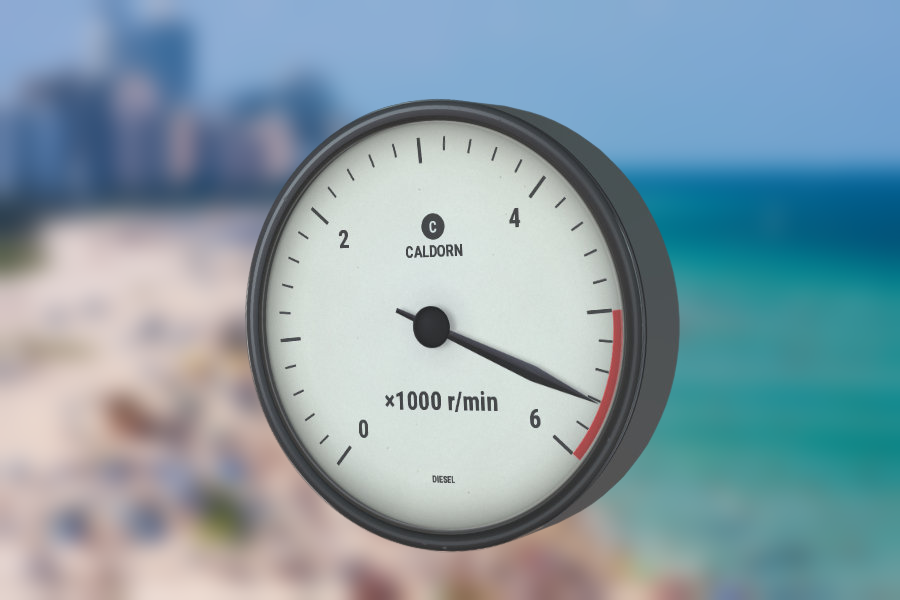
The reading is 5600 rpm
